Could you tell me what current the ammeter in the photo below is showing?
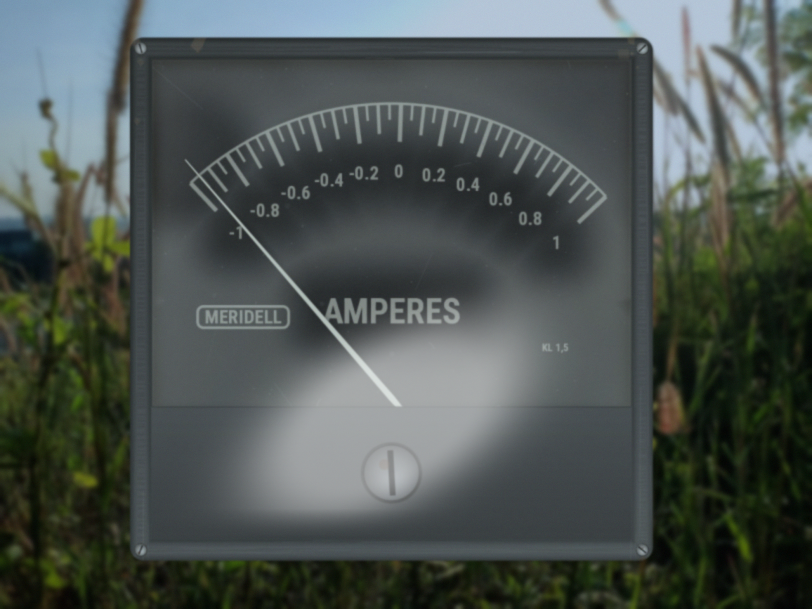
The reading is -0.95 A
